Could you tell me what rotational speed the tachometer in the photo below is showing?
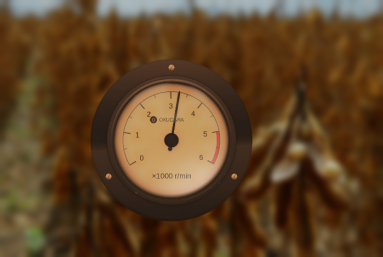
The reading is 3250 rpm
